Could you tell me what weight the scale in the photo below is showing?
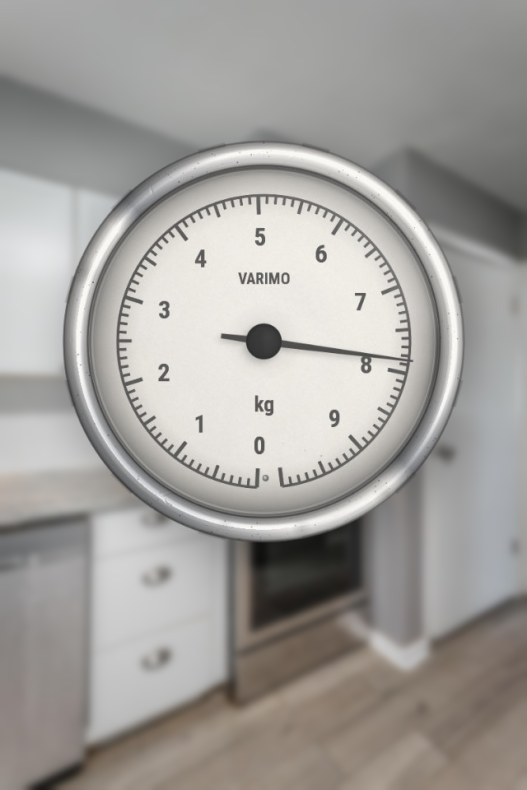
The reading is 7.85 kg
